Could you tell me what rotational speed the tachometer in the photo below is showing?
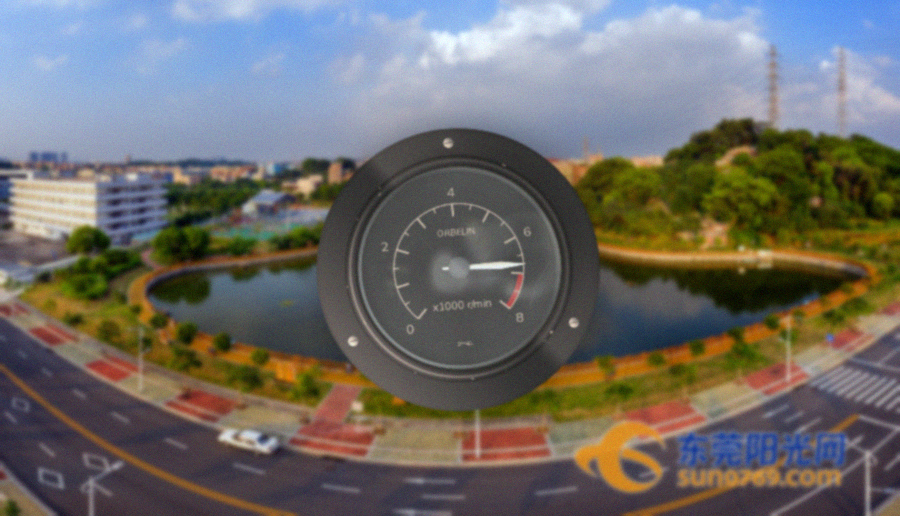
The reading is 6750 rpm
